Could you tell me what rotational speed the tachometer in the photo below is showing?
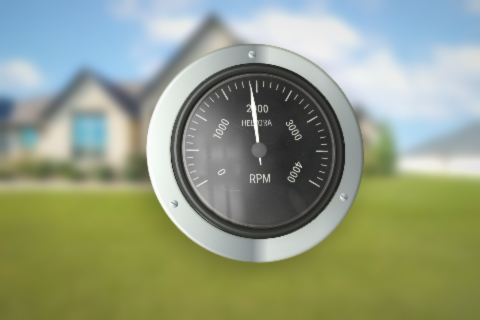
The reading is 1900 rpm
